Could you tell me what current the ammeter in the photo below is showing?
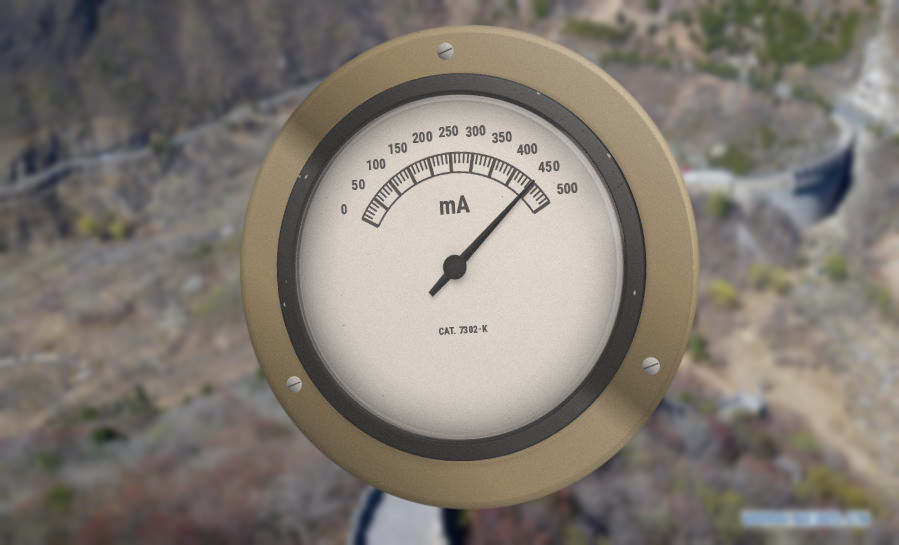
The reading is 450 mA
